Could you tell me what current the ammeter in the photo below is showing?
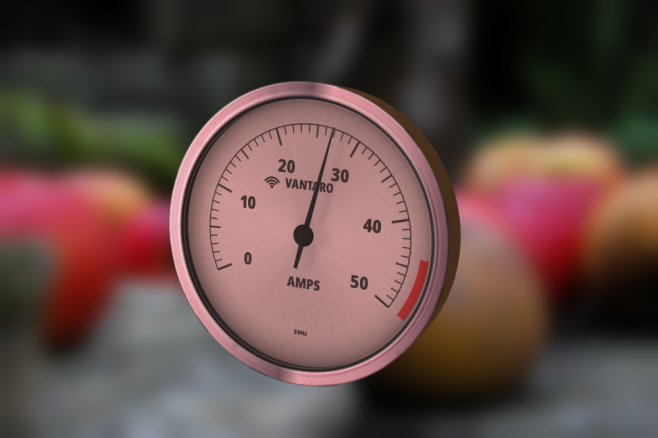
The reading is 27 A
